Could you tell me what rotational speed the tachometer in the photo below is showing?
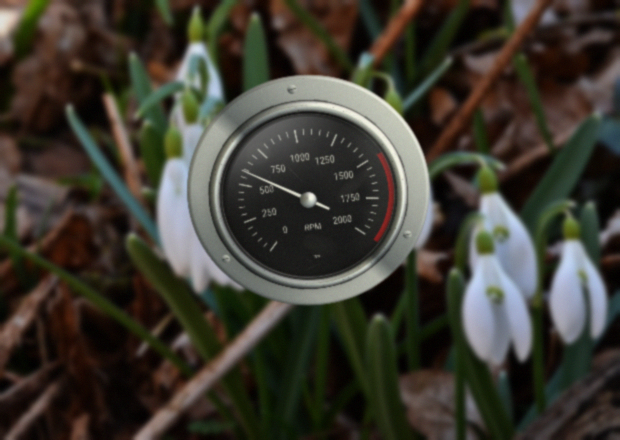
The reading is 600 rpm
